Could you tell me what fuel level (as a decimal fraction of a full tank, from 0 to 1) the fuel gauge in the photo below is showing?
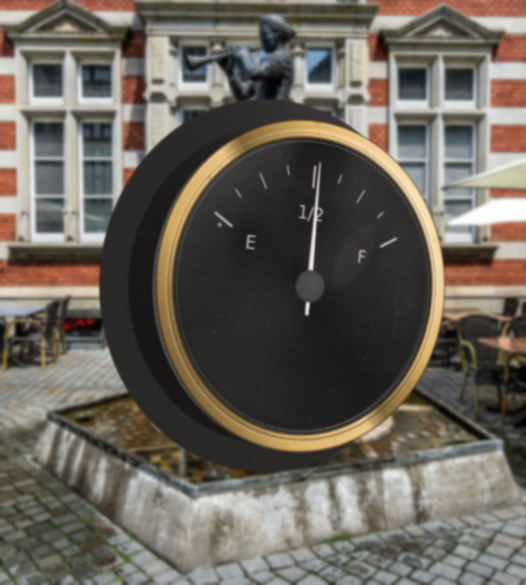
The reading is 0.5
